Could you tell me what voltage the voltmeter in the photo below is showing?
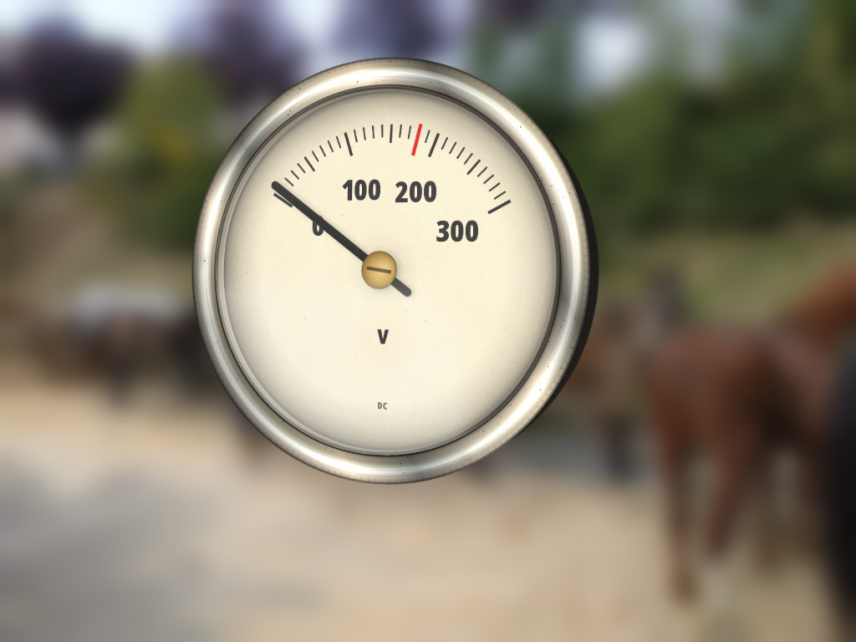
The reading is 10 V
